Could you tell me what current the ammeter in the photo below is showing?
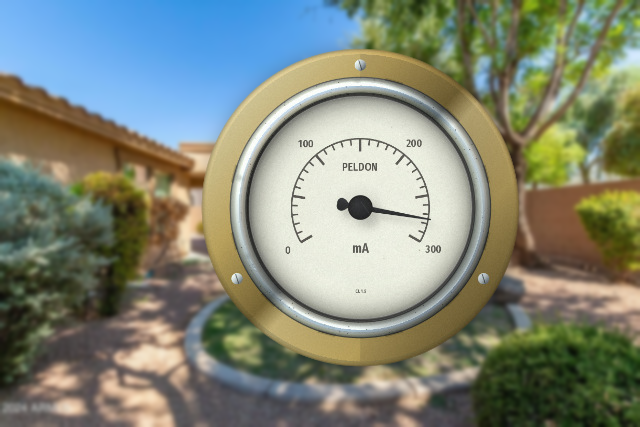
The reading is 275 mA
